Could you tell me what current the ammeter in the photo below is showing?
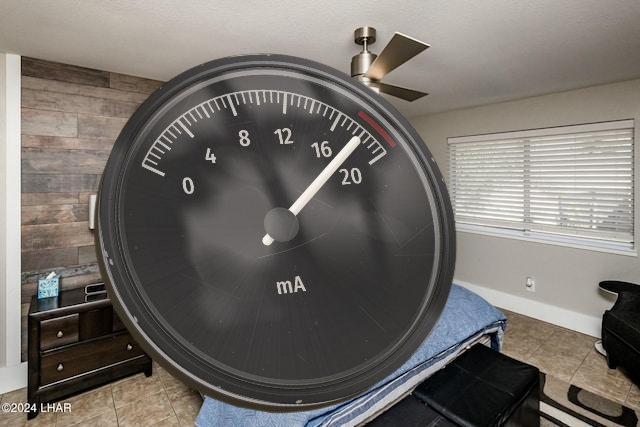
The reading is 18 mA
